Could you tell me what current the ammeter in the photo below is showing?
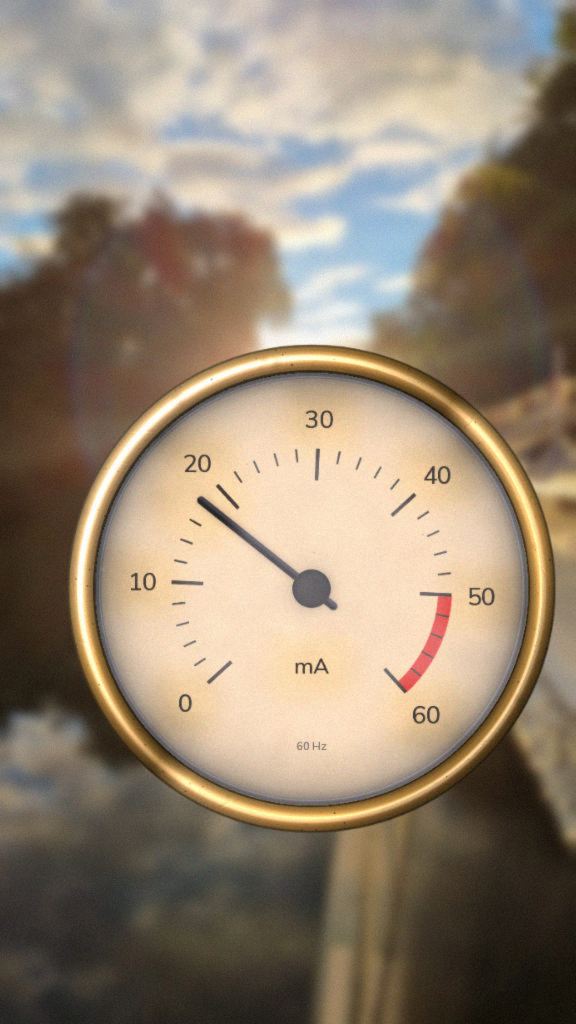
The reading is 18 mA
